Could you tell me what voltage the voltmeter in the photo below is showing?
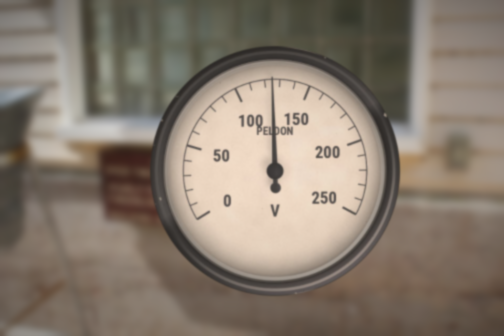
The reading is 125 V
